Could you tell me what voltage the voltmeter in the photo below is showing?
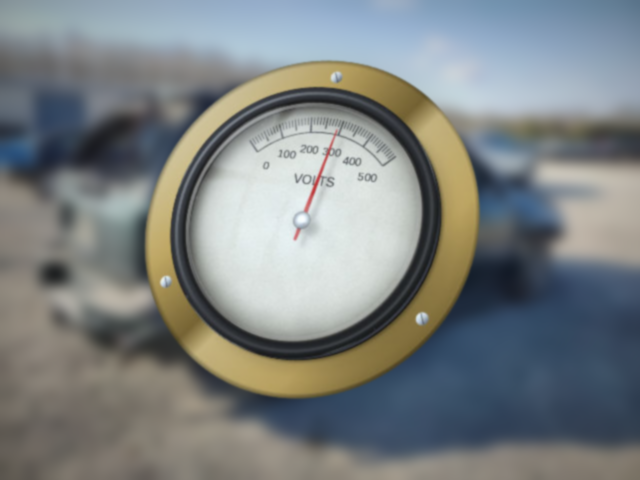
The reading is 300 V
